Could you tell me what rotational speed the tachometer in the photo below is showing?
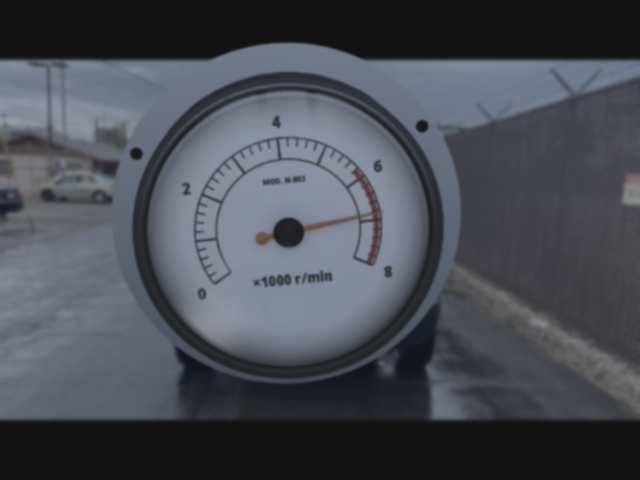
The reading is 6800 rpm
